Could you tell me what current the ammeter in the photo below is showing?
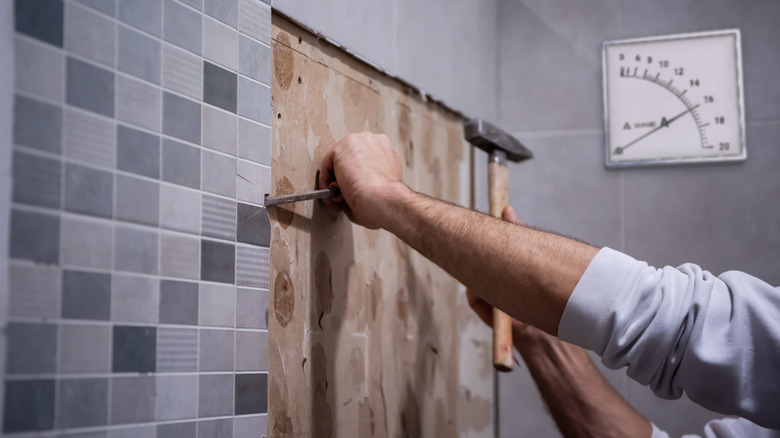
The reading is 16 A
